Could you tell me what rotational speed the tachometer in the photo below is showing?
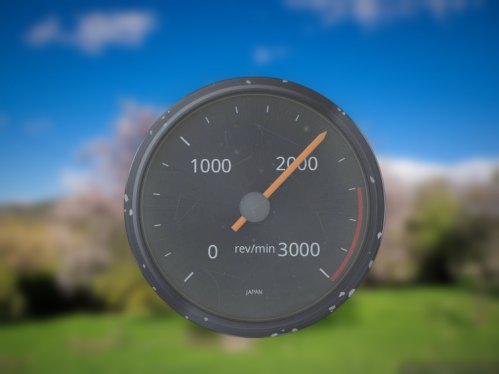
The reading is 2000 rpm
